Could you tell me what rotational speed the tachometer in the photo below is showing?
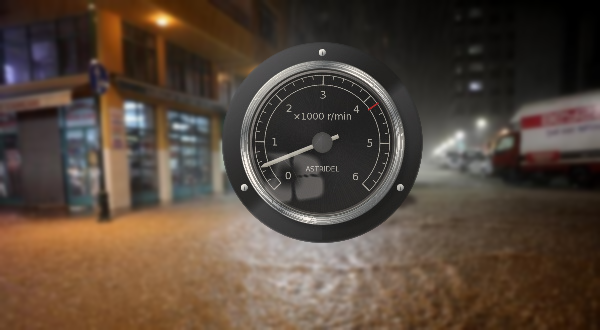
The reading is 500 rpm
